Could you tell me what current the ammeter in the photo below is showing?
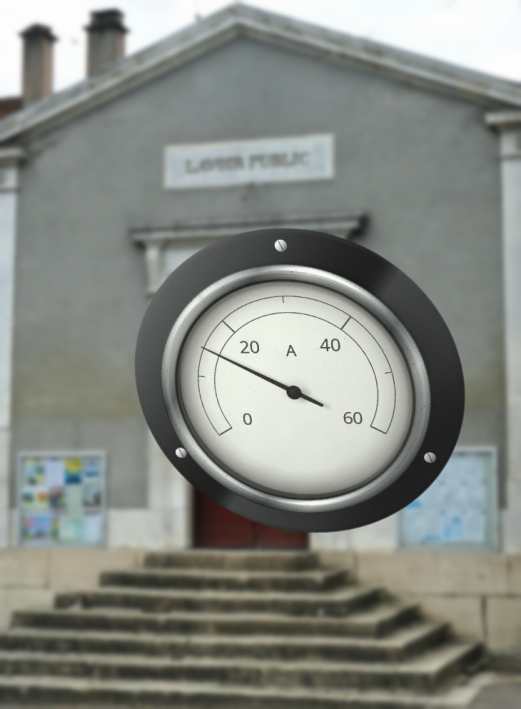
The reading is 15 A
